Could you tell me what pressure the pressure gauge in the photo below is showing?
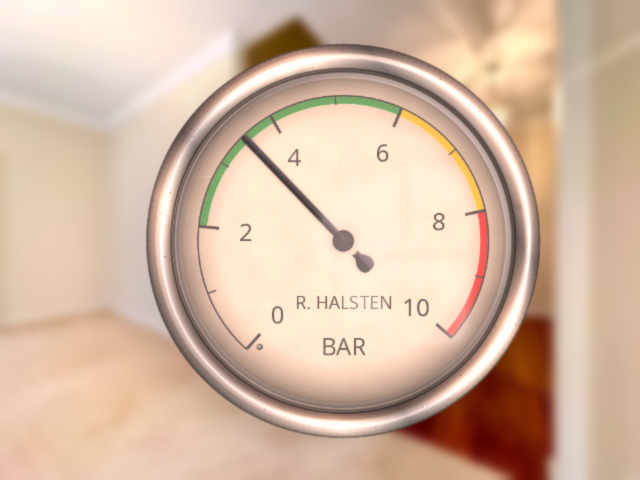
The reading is 3.5 bar
